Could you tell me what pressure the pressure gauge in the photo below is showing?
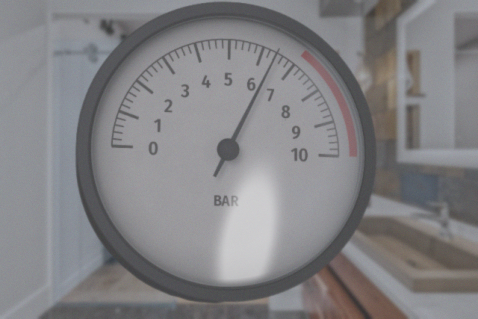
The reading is 6.4 bar
